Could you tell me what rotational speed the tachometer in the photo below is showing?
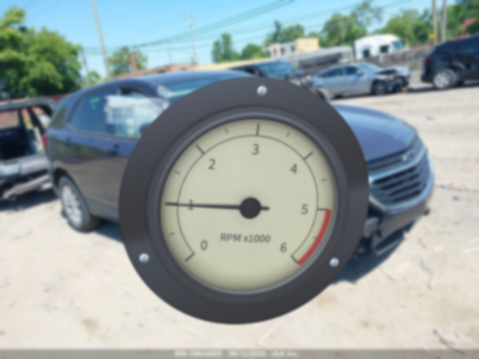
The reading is 1000 rpm
